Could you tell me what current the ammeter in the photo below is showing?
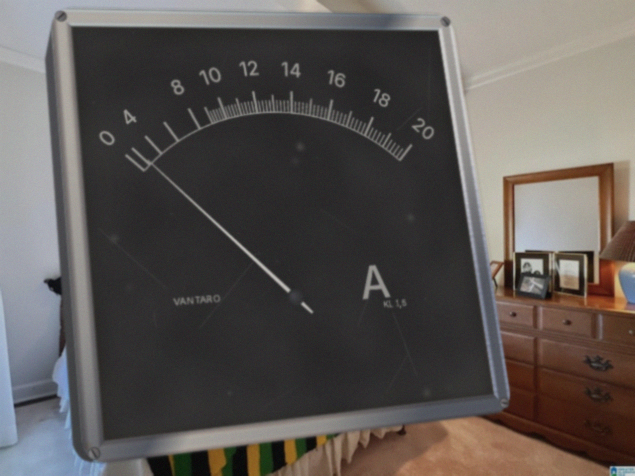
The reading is 2 A
